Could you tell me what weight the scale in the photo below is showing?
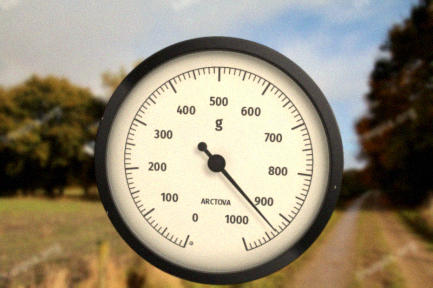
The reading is 930 g
